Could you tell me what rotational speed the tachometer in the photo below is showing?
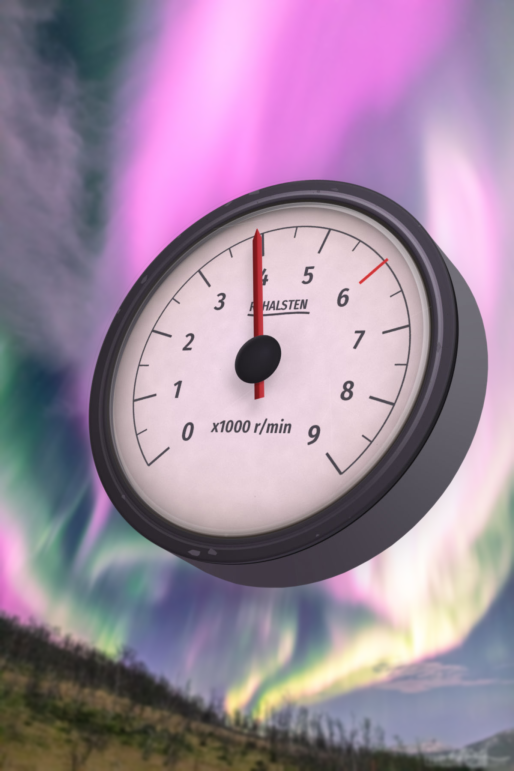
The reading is 4000 rpm
